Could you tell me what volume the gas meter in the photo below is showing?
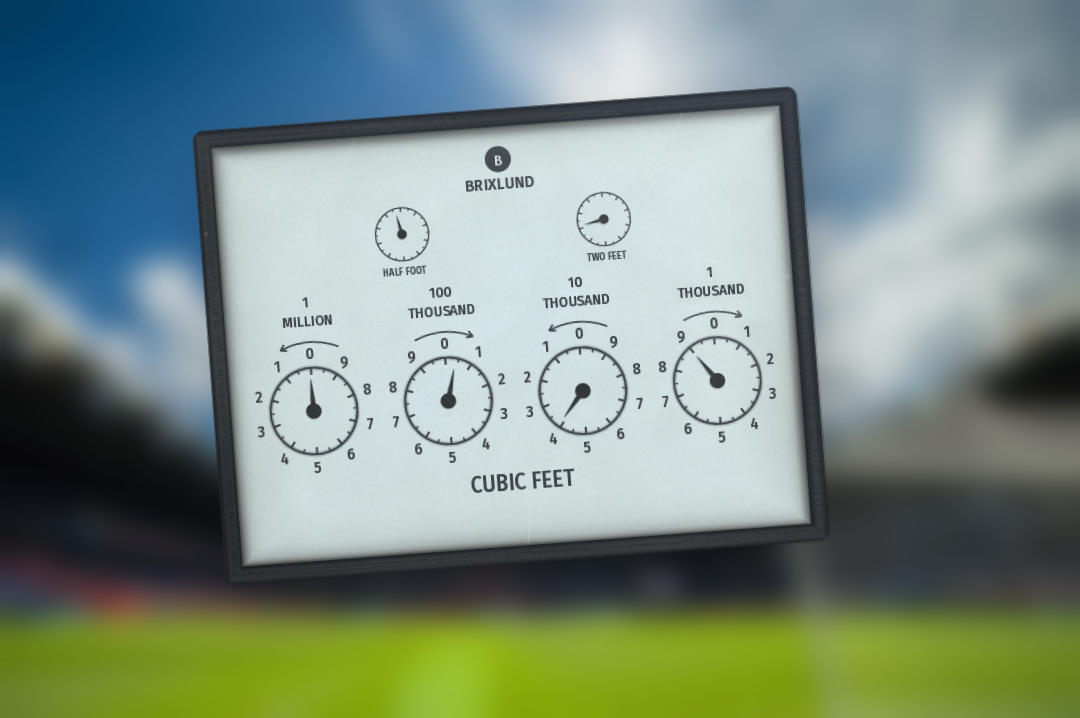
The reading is 3900 ft³
